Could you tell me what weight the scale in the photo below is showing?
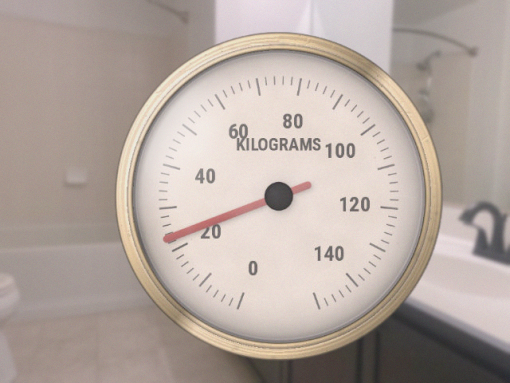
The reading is 23 kg
